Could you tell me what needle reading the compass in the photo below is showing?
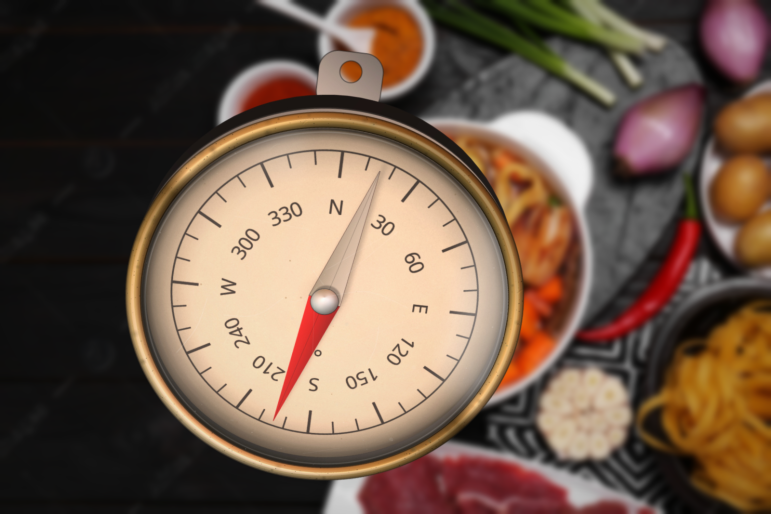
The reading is 195 °
